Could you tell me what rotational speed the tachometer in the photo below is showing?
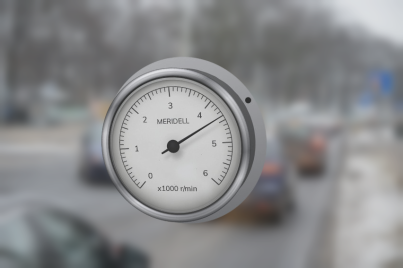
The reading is 4400 rpm
